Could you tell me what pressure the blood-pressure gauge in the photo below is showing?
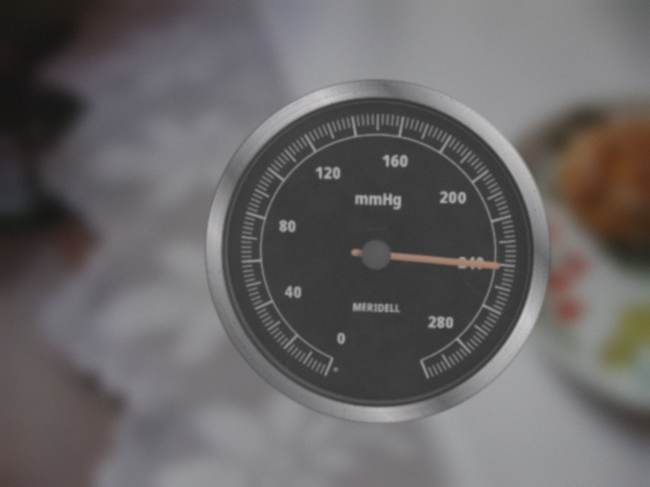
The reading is 240 mmHg
